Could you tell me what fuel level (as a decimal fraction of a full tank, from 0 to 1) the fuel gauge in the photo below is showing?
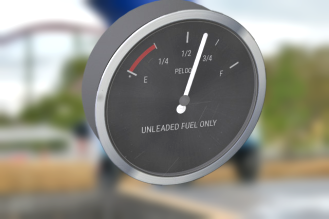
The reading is 0.625
